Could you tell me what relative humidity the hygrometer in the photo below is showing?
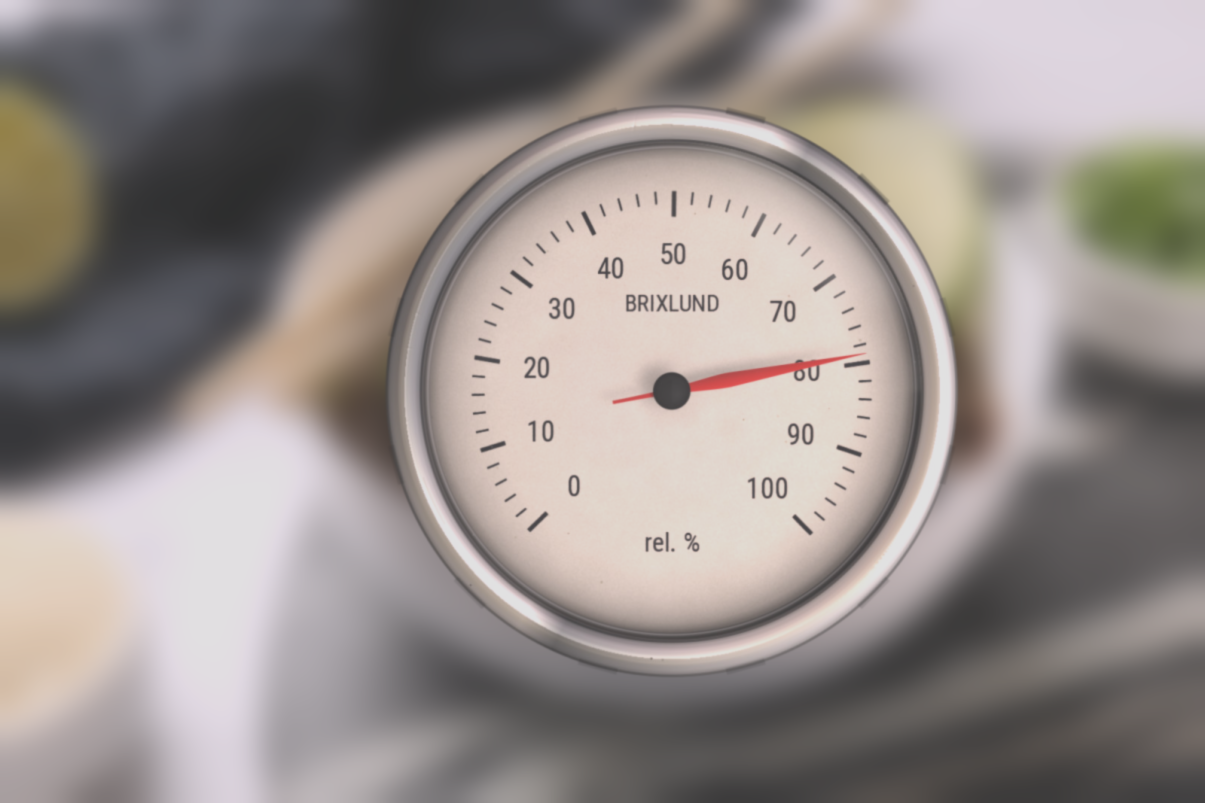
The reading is 79 %
